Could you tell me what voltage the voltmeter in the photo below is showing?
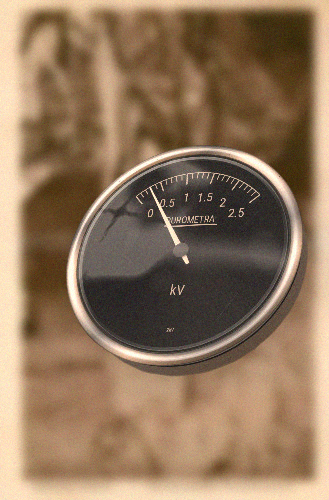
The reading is 0.3 kV
